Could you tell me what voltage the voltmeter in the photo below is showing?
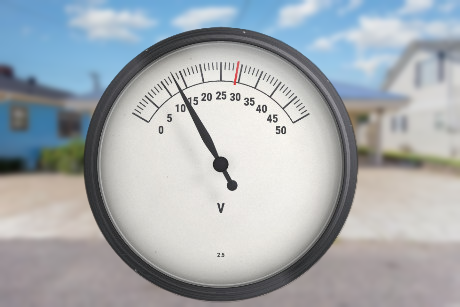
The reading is 13 V
